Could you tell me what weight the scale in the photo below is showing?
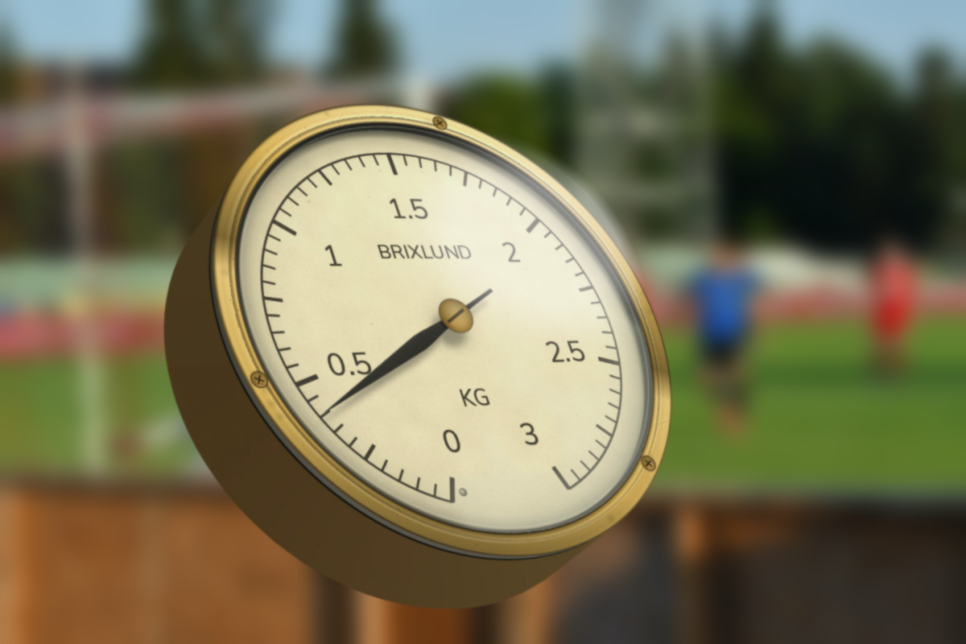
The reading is 0.4 kg
